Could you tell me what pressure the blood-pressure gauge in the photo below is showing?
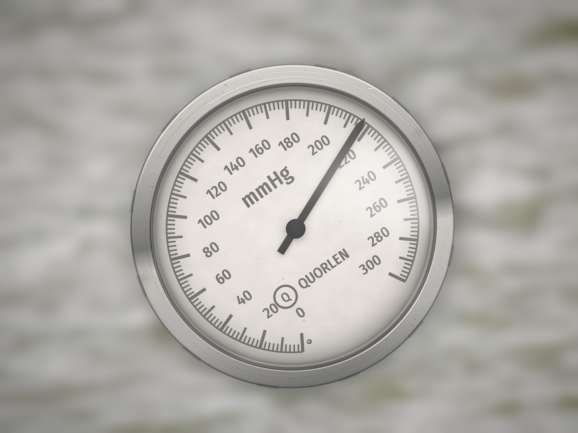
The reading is 216 mmHg
